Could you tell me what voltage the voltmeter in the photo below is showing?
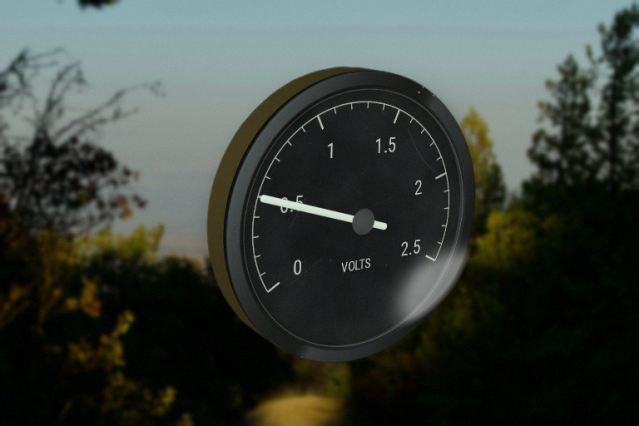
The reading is 0.5 V
